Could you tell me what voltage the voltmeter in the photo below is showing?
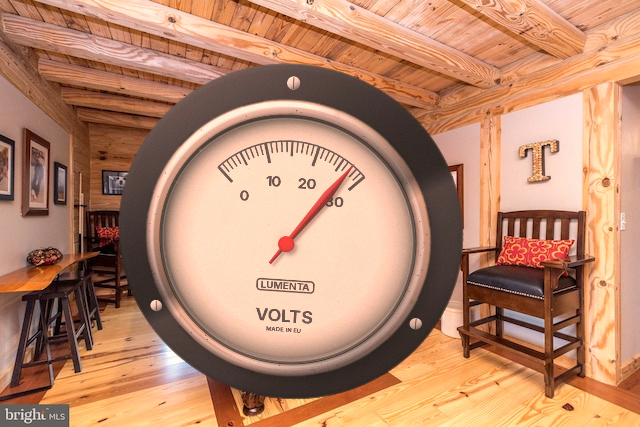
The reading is 27 V
